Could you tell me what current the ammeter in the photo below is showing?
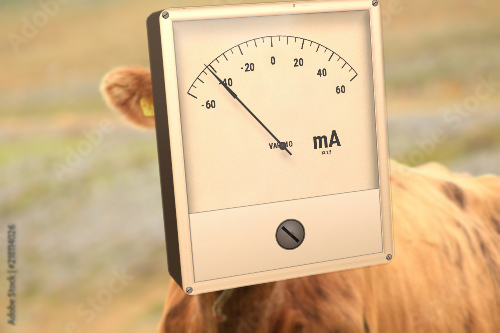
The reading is -42.5 mA
